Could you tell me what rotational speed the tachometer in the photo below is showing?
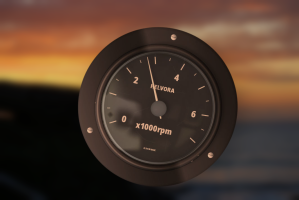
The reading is 2750 rpm
